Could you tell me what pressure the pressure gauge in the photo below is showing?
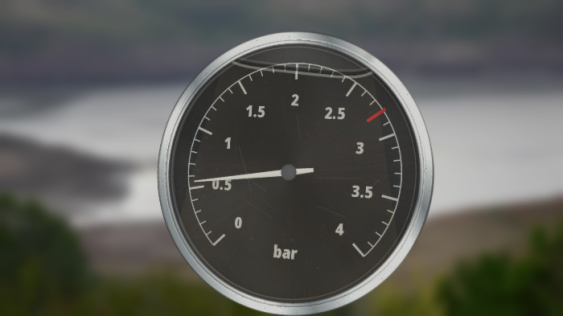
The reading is 0.55 bar
